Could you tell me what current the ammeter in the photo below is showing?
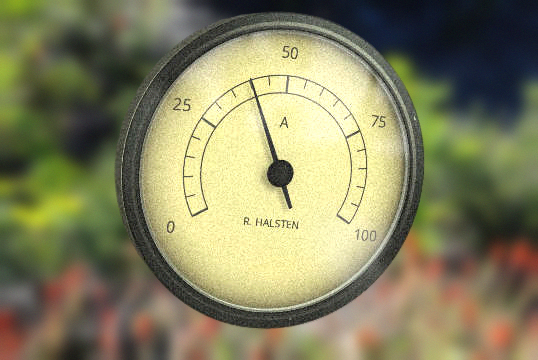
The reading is 40 A
